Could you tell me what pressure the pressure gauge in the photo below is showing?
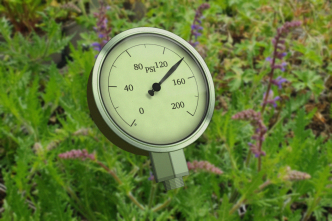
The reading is 140 psi
